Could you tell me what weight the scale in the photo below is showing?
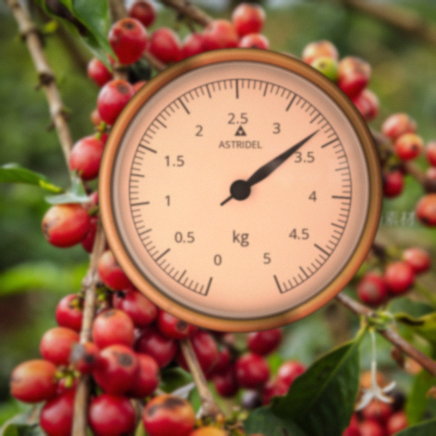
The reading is 3.35 kg
